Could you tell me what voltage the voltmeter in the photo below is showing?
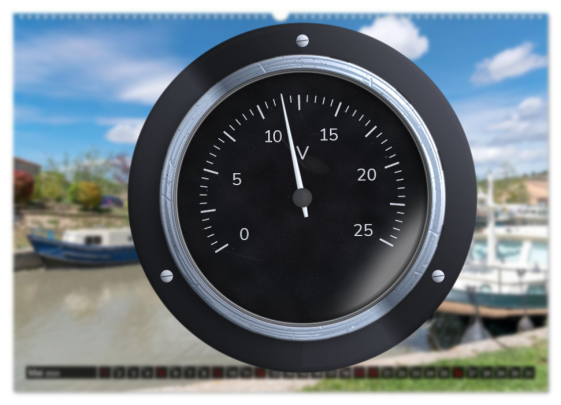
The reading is 11.5 V
